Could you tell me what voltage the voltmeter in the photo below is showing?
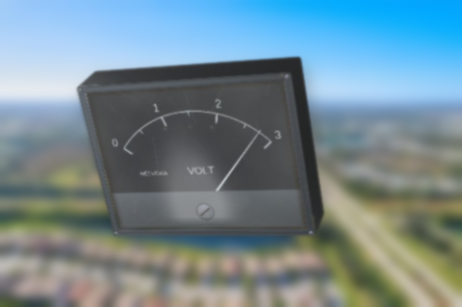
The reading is 2.75 V
